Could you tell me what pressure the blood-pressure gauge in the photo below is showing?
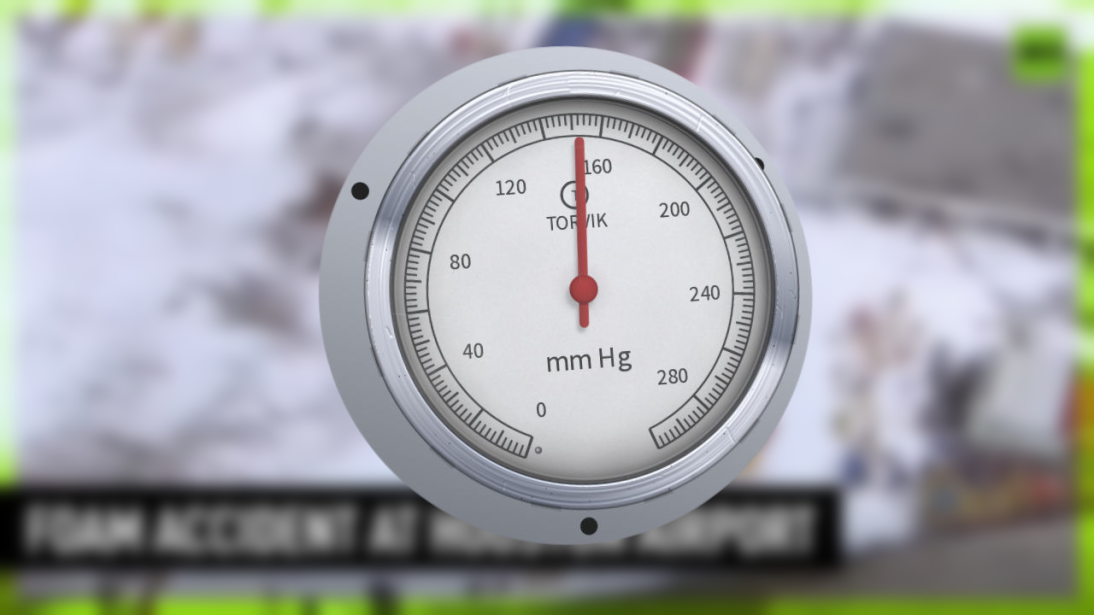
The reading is 152 mmHg
